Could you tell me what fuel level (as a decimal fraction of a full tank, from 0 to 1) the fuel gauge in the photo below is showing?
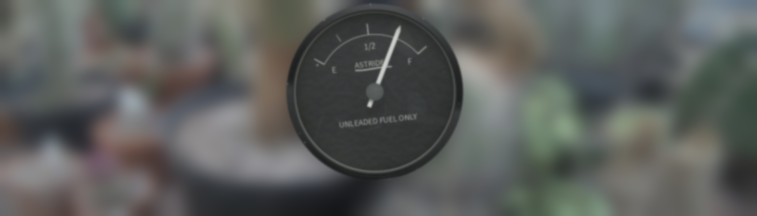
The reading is 0.75
